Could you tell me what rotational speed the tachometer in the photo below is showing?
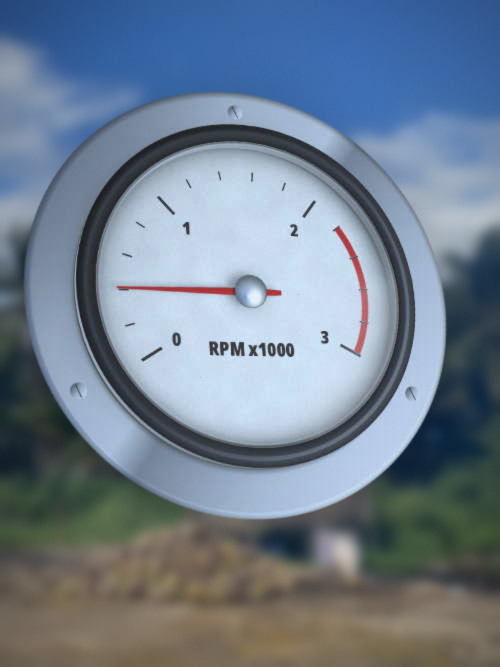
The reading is 400 rpm
